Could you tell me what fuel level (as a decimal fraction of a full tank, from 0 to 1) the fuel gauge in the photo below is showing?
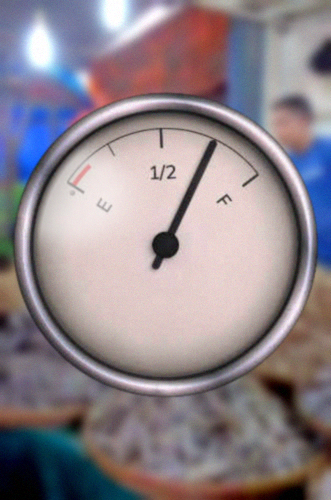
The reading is 0.75
